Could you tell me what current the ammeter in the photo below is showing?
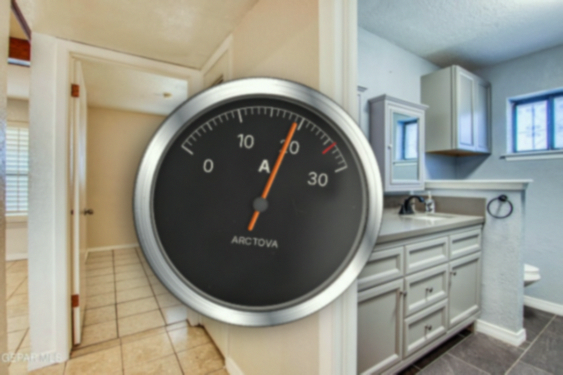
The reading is 19 A
